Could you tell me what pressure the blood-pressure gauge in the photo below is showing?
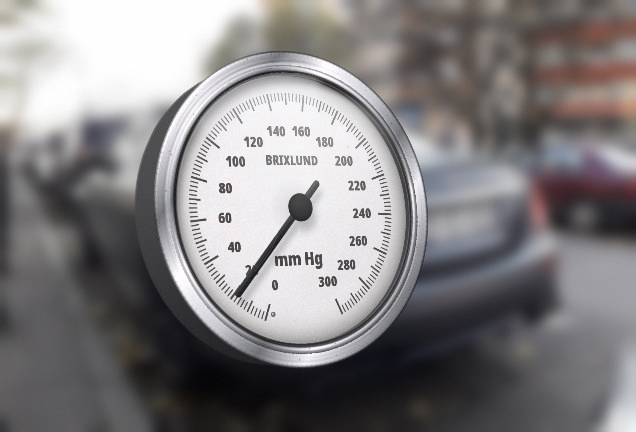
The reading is 20 mmHg
